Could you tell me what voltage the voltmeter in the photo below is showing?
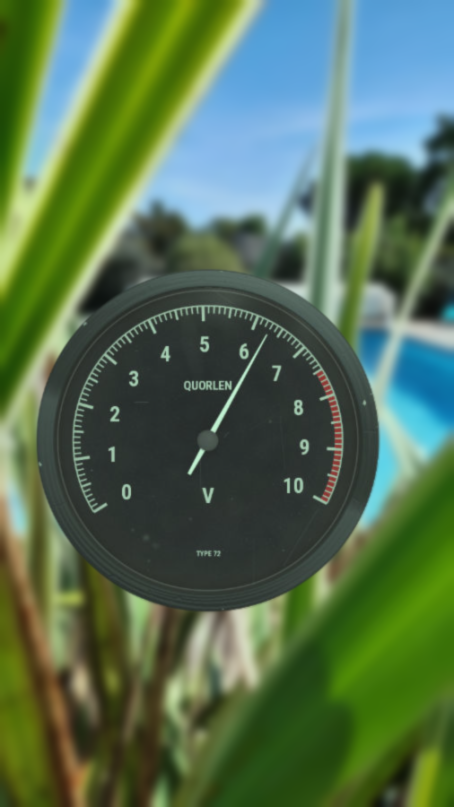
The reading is 6.3 V
